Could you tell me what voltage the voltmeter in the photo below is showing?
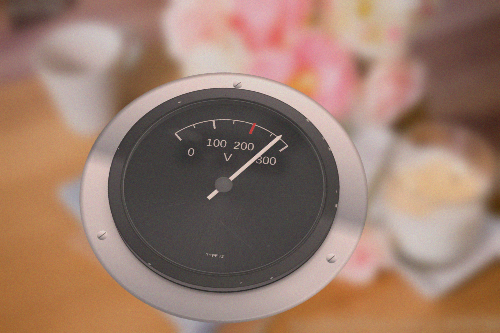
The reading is 275 V
